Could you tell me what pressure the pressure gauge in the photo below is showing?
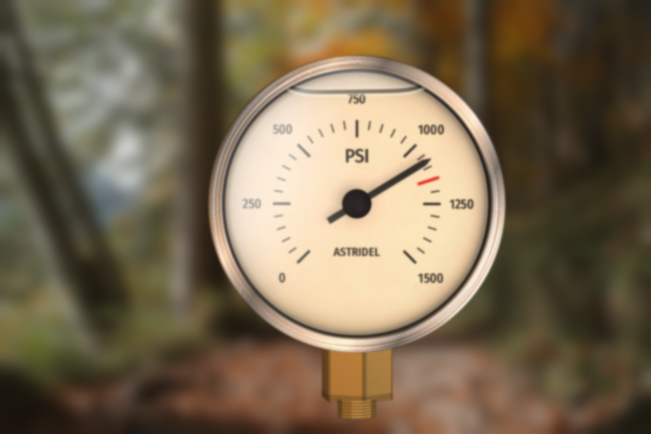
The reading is 1075 psi
